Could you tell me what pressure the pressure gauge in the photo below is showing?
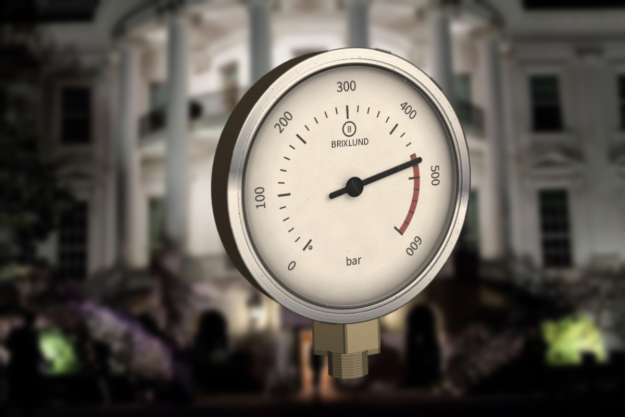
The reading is 470 bar
